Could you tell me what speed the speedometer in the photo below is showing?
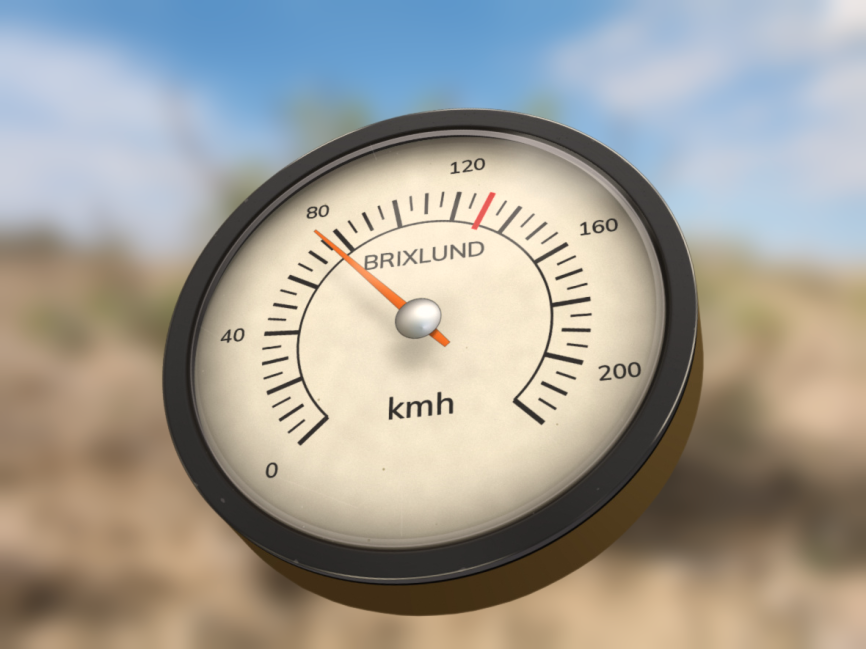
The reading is 75 km/h
